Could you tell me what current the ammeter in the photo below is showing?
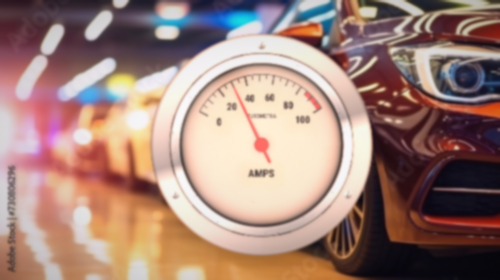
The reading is 30 A
